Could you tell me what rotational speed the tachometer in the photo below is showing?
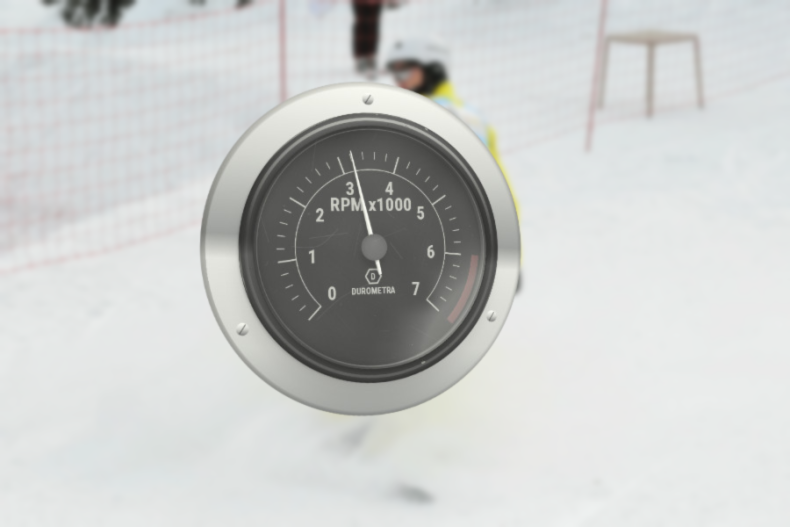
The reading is 3200 rpm
